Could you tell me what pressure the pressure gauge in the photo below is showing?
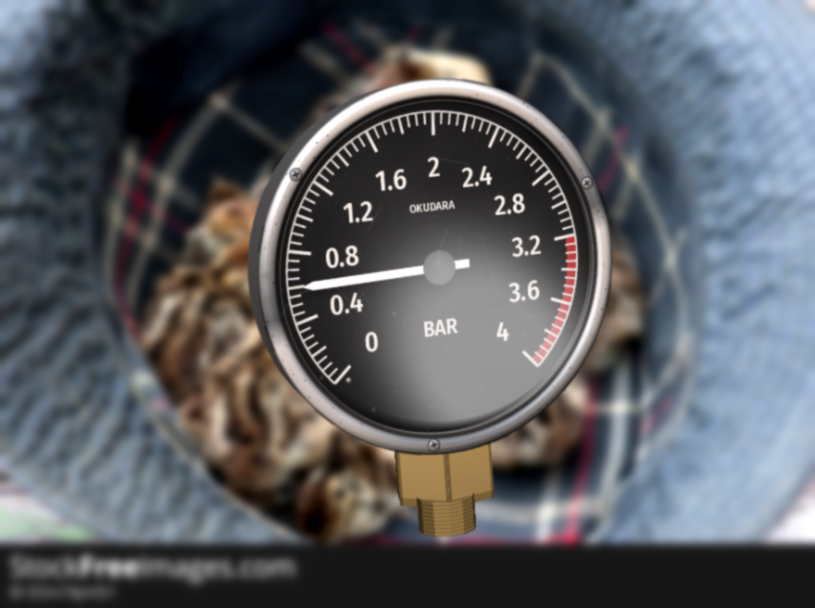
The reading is 0.6 bar
